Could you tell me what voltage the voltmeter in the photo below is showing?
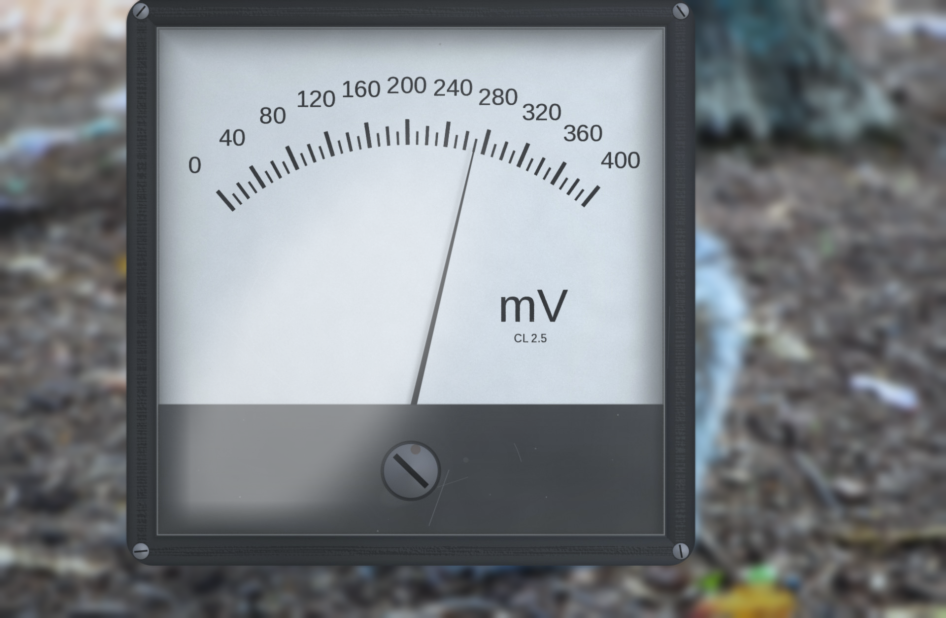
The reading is 270 mV
